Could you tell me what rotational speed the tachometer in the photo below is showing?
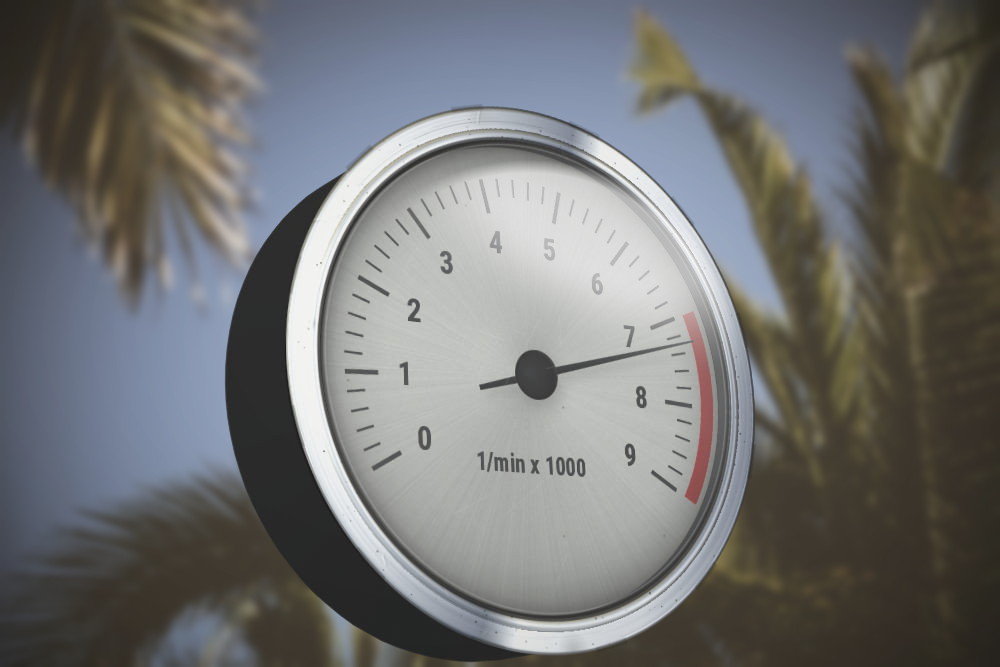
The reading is 7300 rpm
